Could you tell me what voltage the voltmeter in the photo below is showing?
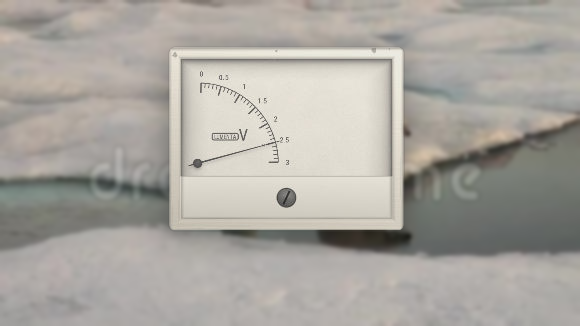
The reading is 2.5 V
